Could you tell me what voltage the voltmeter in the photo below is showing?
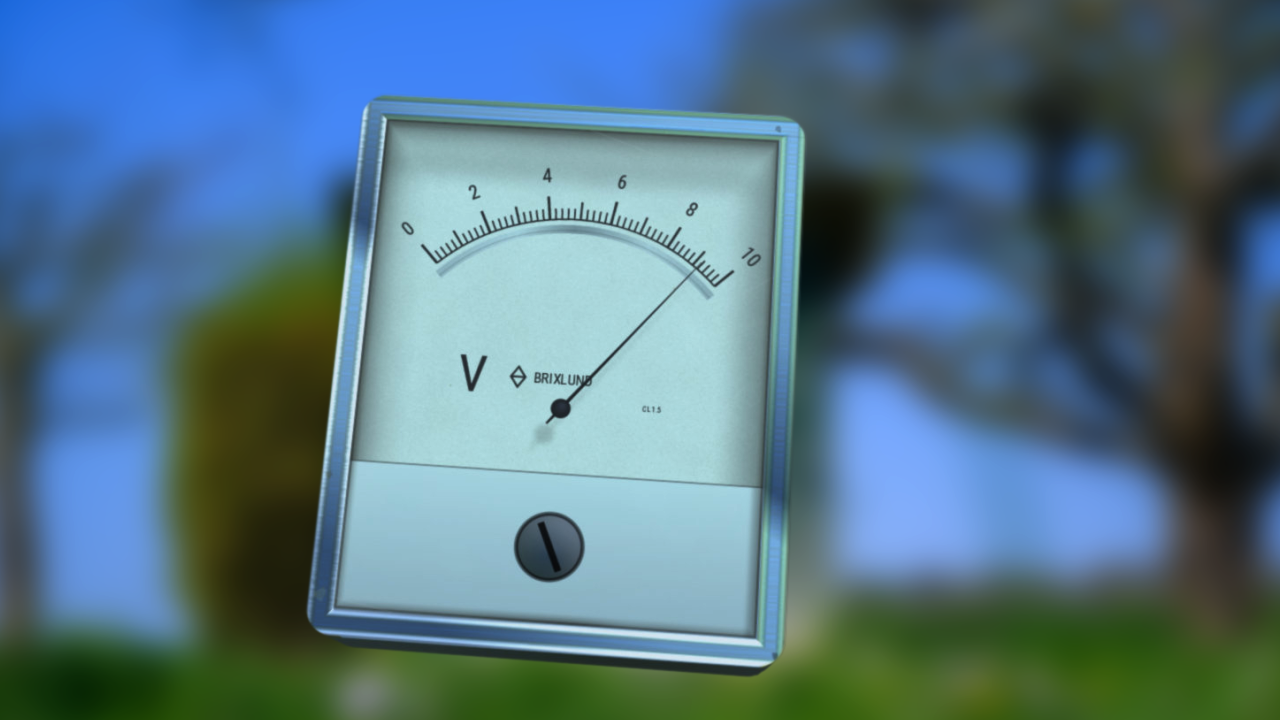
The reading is 9.2 V
